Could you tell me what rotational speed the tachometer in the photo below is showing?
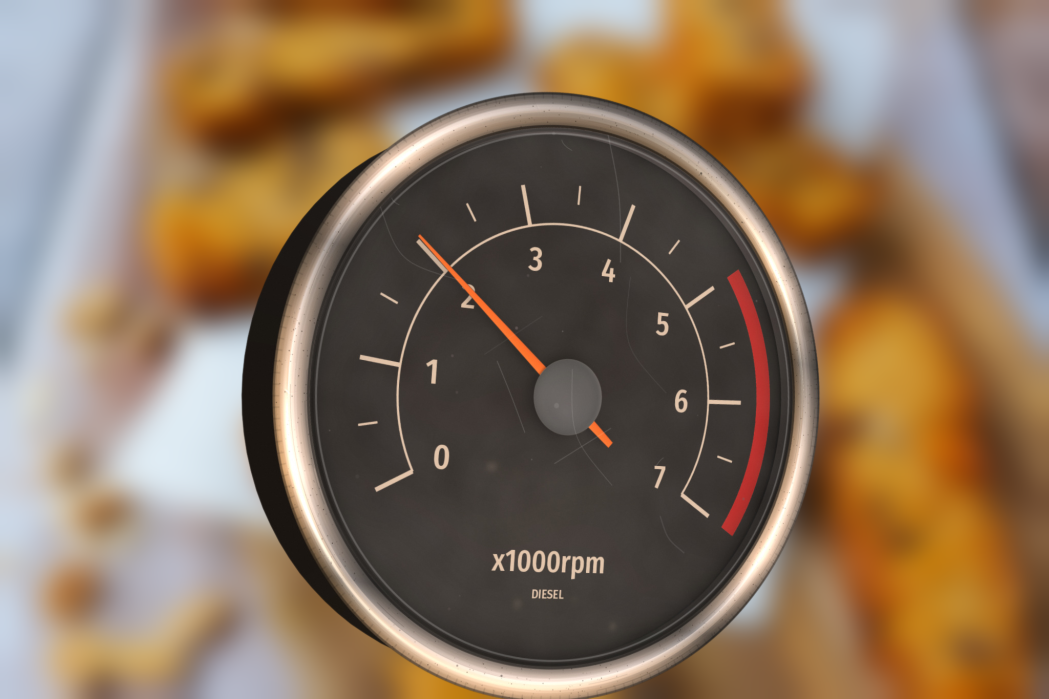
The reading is 2000 rpm
